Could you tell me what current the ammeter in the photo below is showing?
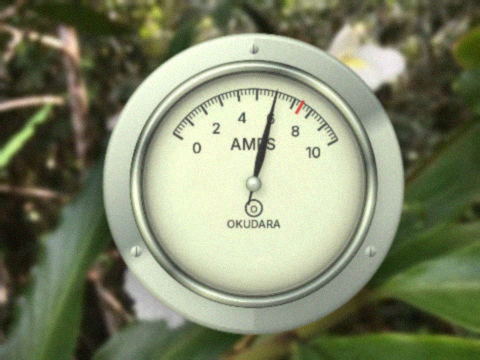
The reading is 6 A
